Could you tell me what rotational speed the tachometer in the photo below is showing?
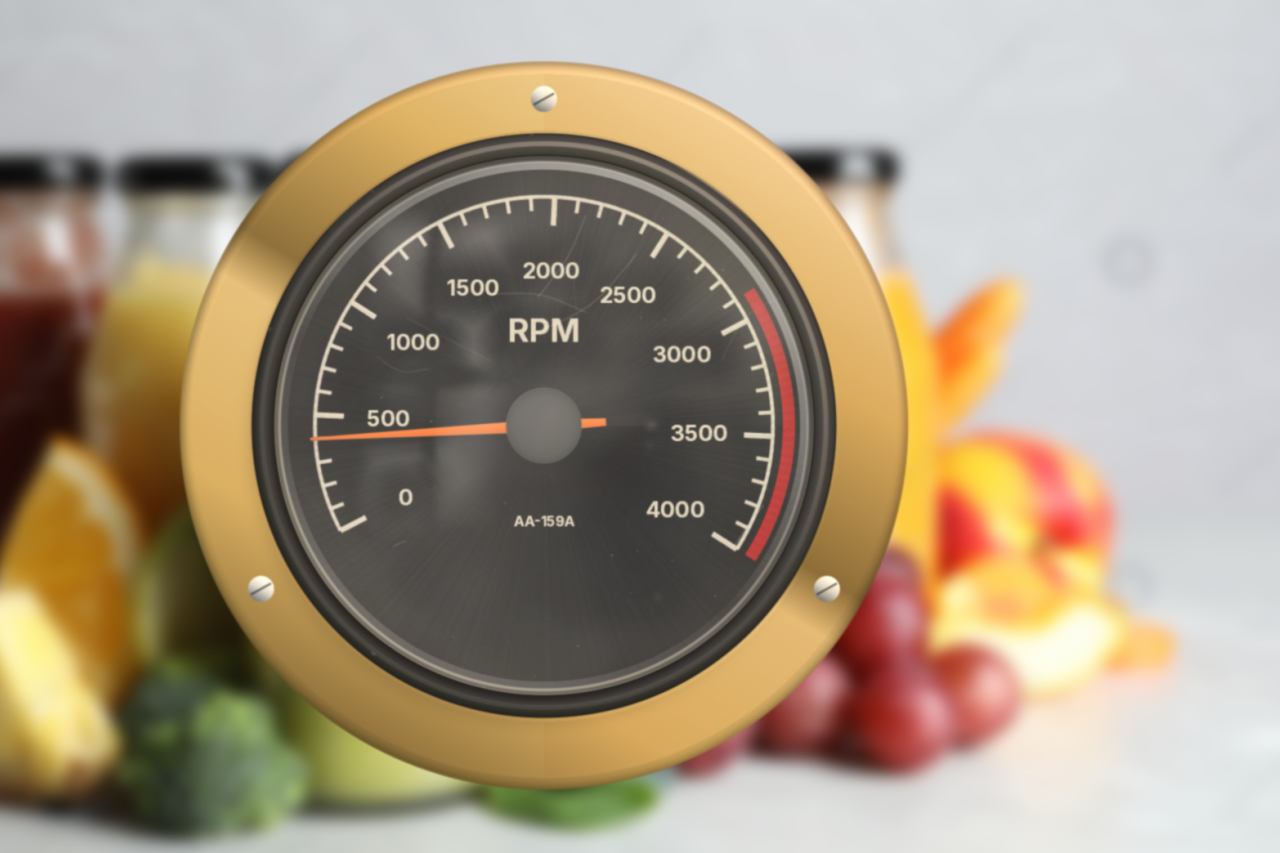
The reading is 400 rpm
